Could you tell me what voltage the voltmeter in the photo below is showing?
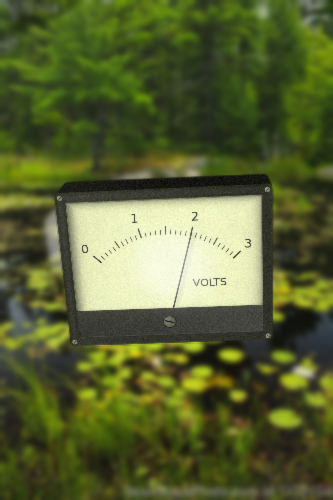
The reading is 2 V
